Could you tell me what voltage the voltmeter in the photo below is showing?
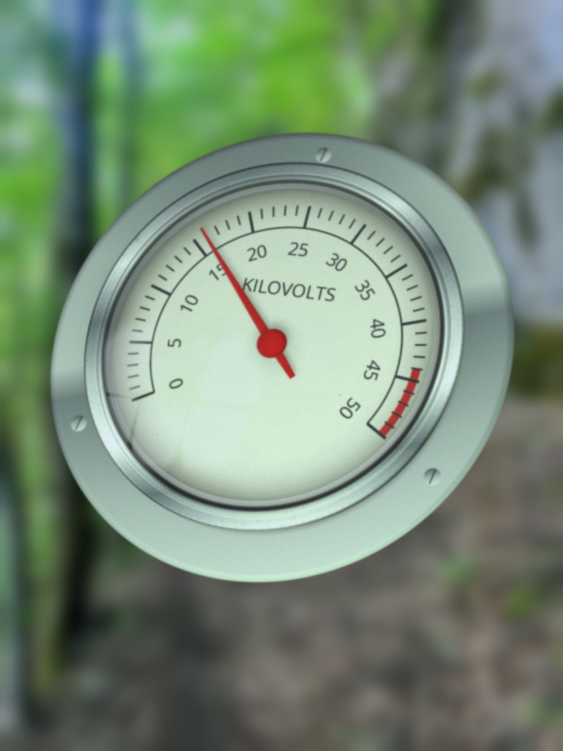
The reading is 16 kV
